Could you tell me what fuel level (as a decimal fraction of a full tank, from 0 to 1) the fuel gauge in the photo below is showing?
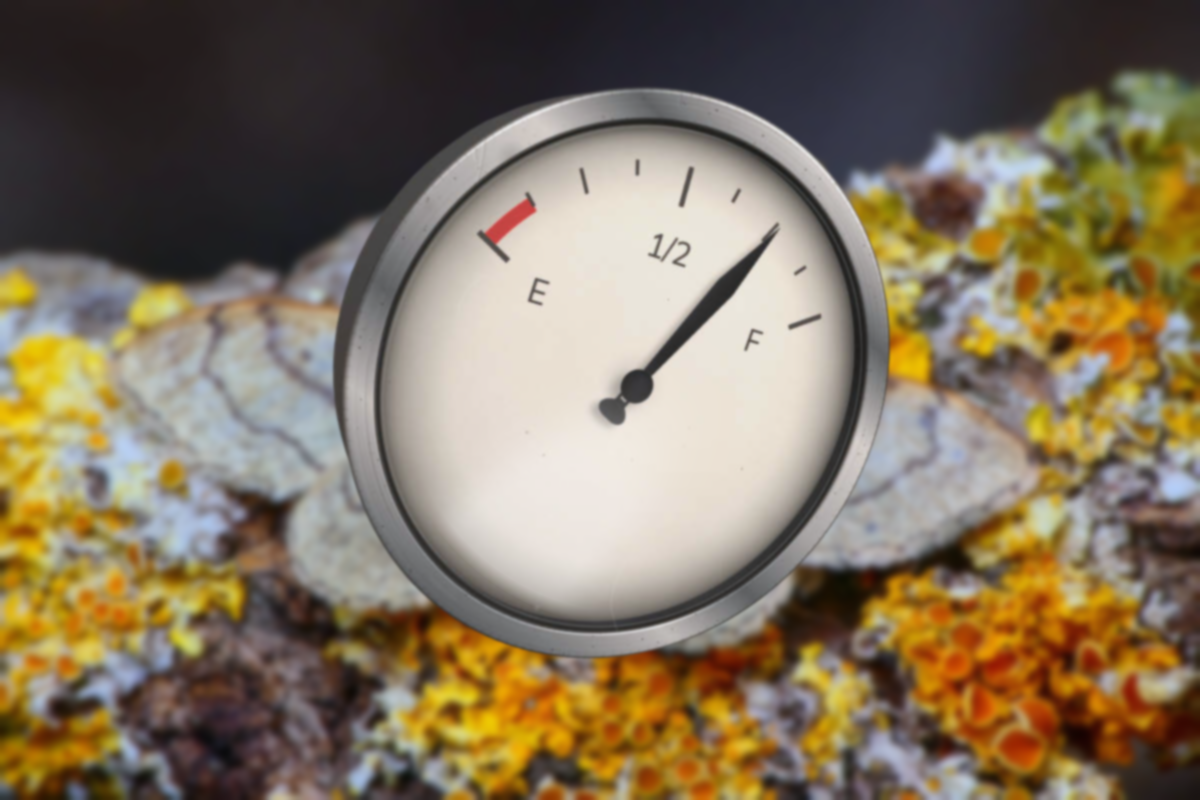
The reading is 0.75
